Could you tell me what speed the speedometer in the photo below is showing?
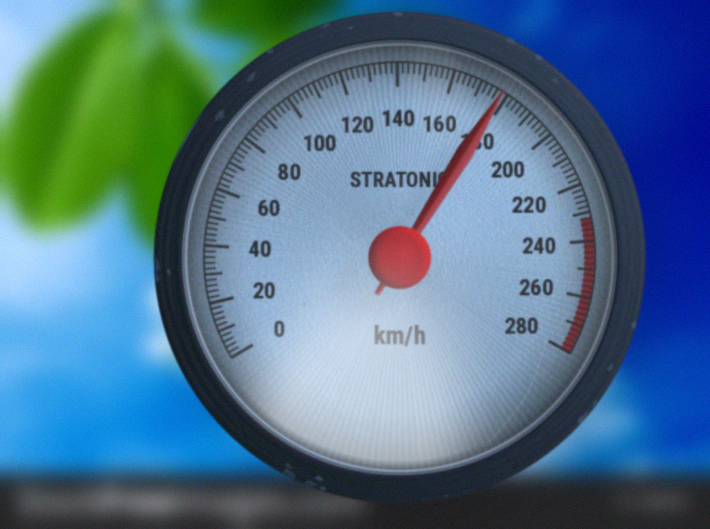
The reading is 178 km/h
